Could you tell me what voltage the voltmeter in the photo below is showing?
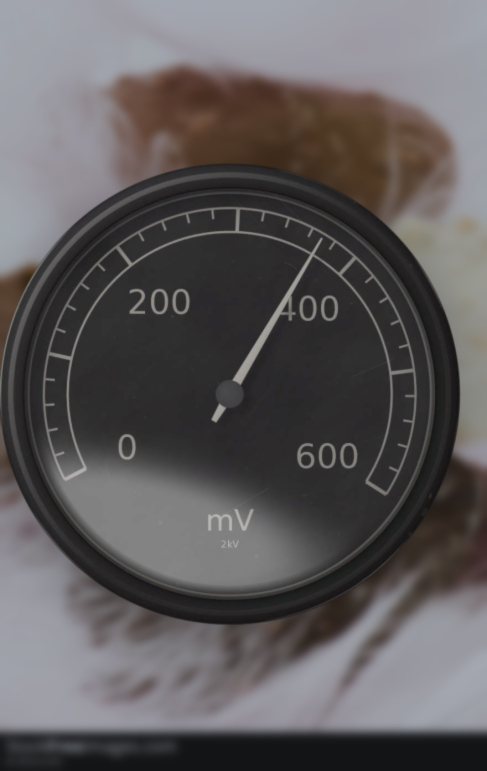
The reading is 370 mV
